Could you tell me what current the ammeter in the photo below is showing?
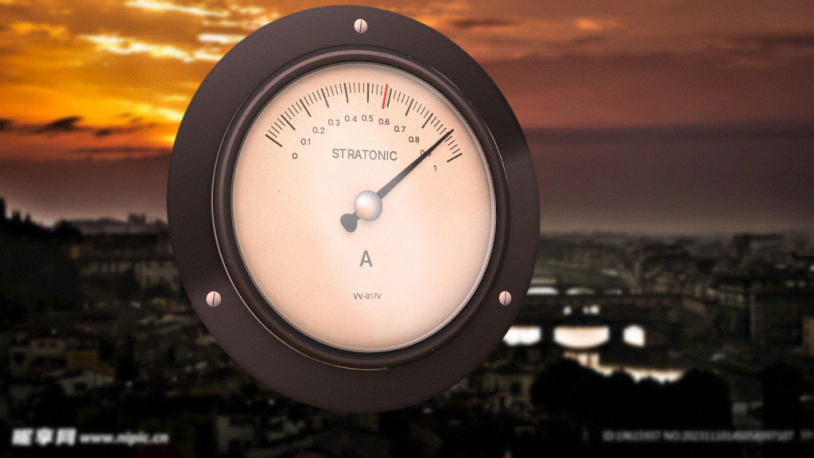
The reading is 0.9 A
